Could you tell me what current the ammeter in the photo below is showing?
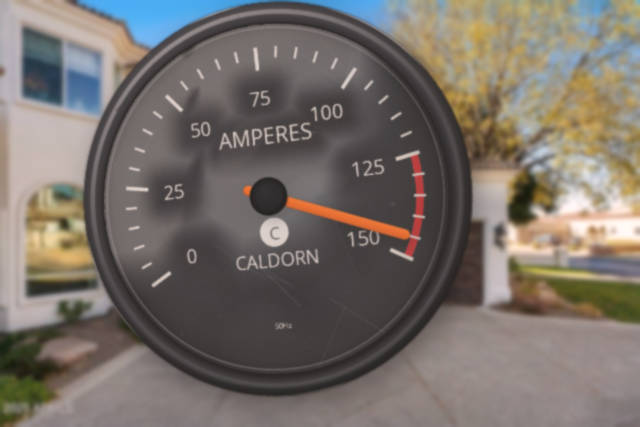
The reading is 145 A
